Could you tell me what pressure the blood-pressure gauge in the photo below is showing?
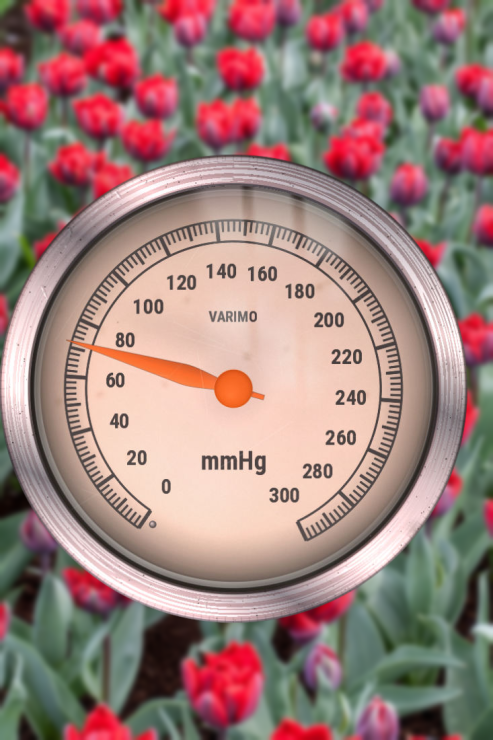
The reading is 72 mmHg
